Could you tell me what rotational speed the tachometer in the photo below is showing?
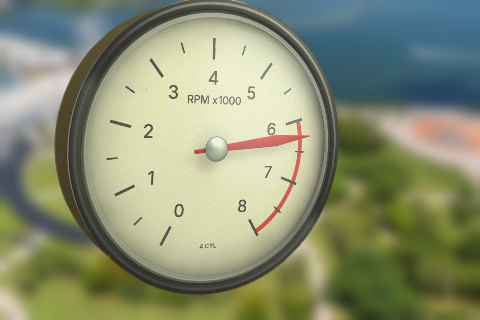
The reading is 6250 rpm
